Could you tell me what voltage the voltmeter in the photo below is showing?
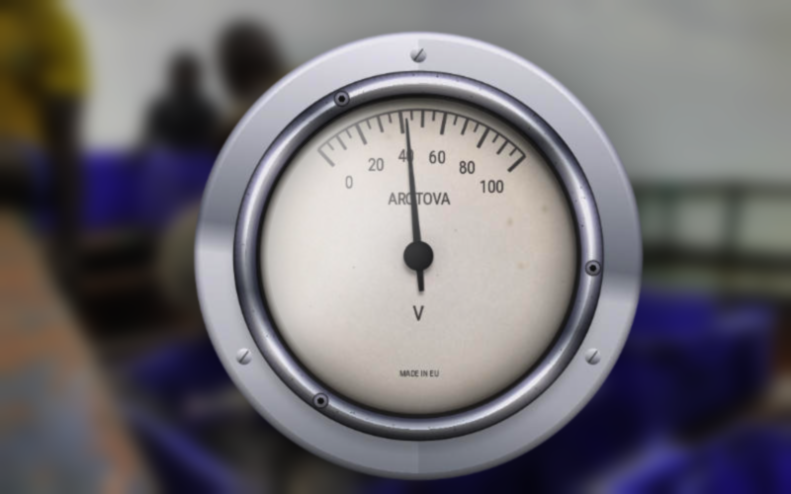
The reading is 42.5 V
